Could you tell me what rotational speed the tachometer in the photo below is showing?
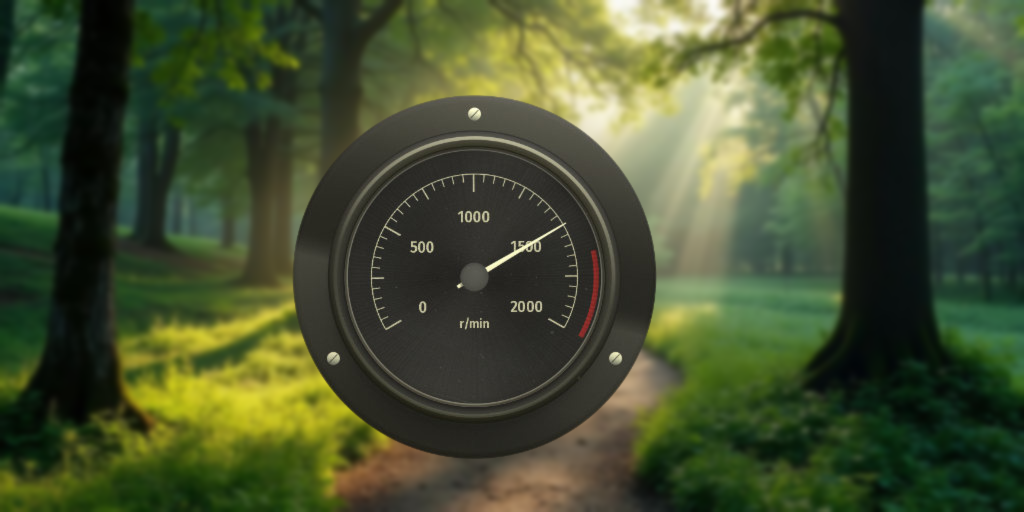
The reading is 1500 rpm
